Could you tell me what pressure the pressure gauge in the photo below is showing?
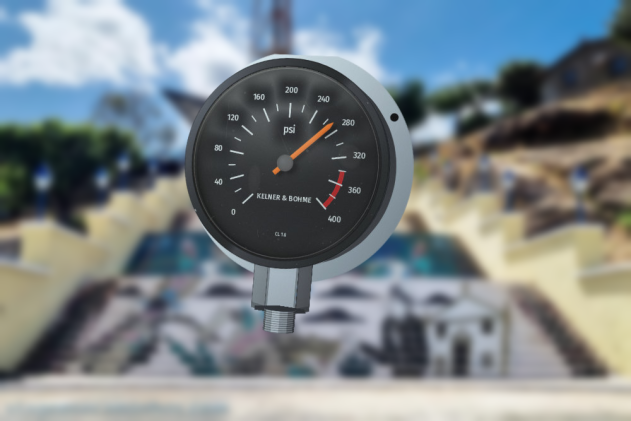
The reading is 270 psi
